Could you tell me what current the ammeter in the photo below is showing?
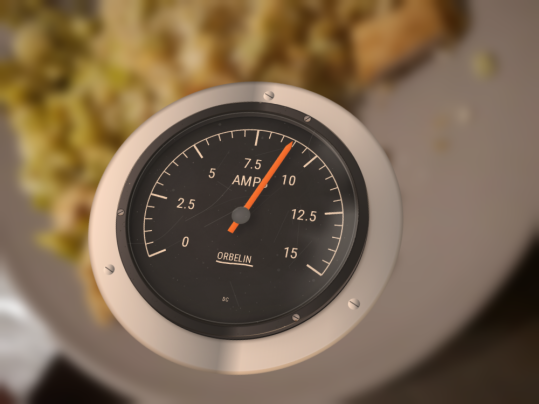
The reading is 9 A
